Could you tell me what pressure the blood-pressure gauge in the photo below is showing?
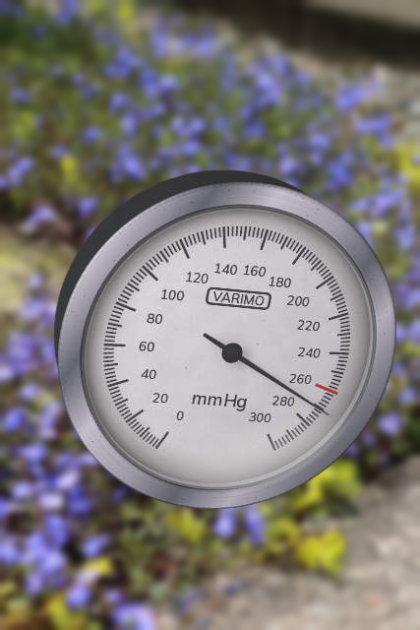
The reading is 270 mmHg
